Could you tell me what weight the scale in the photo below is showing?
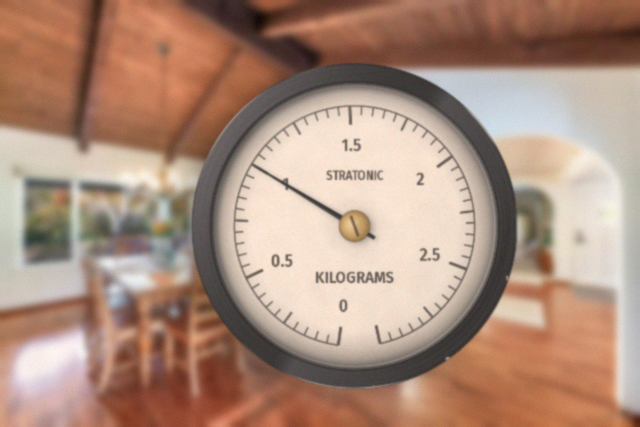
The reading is 1 kg
